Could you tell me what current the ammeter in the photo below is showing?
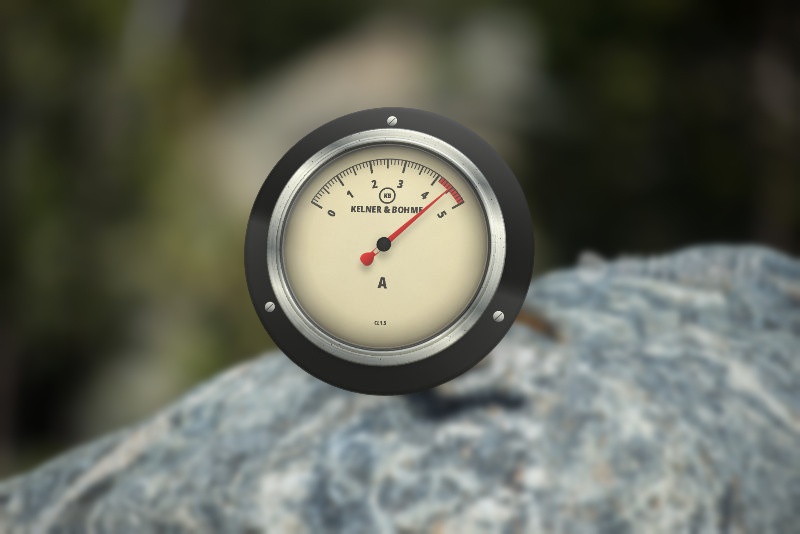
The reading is 4.5 A
